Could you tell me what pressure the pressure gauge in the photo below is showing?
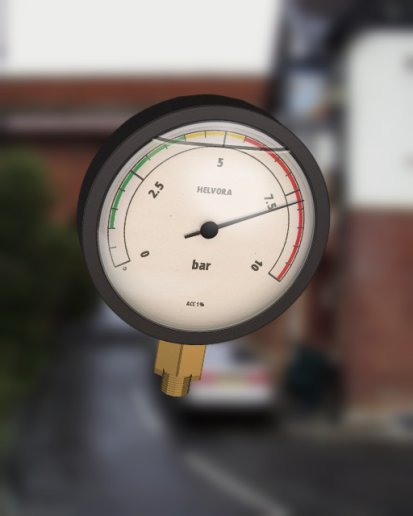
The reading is 7.75 bar
